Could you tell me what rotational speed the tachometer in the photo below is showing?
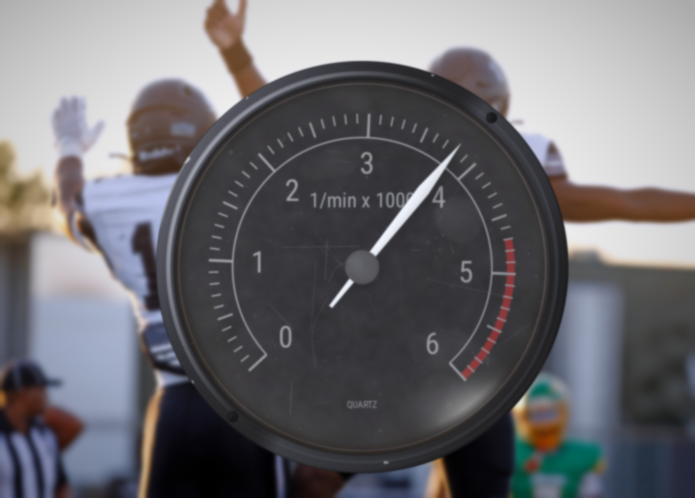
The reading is 3800 rpm
